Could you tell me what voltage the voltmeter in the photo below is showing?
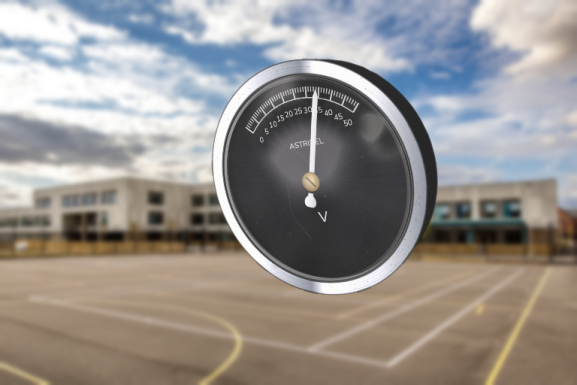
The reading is 35 V
